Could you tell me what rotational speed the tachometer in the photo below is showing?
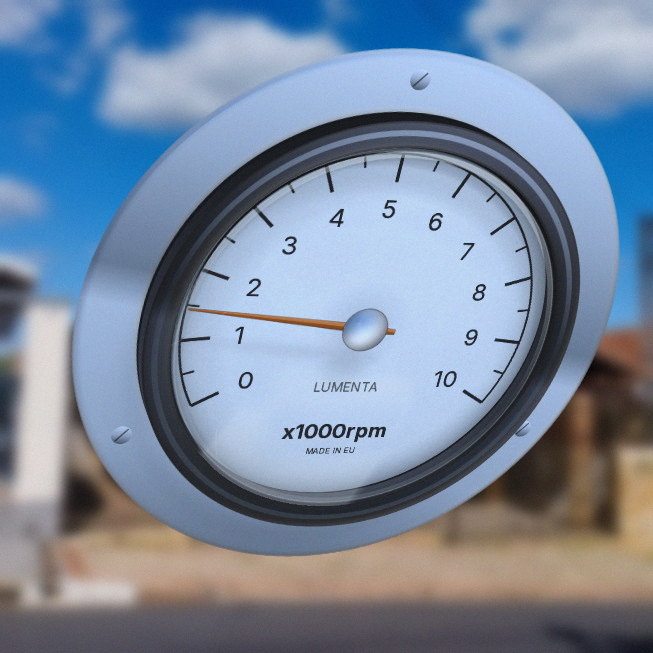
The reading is 1500 rpm
